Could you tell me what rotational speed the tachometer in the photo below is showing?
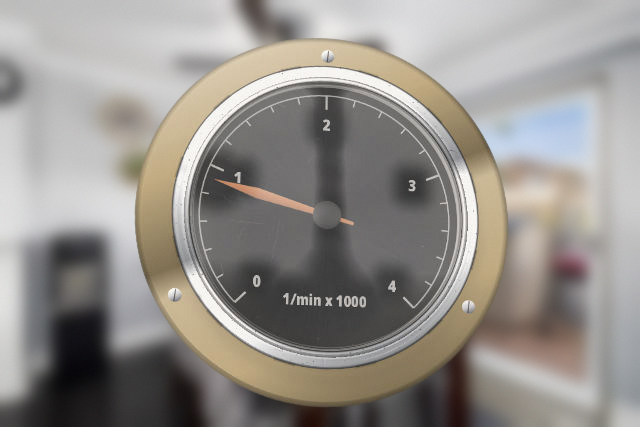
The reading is 900 rpm
